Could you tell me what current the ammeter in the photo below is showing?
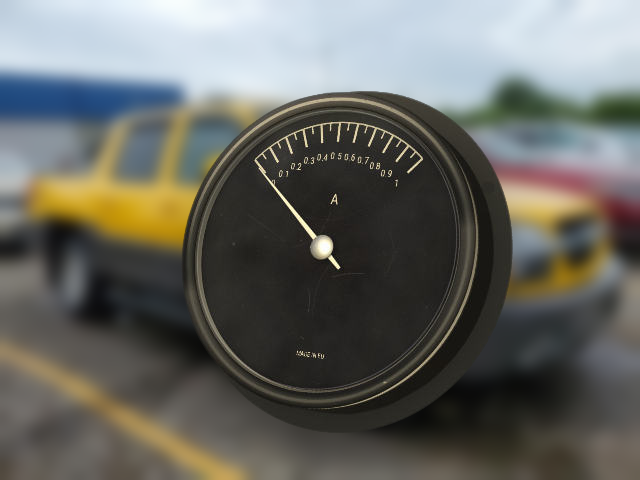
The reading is 0 A
